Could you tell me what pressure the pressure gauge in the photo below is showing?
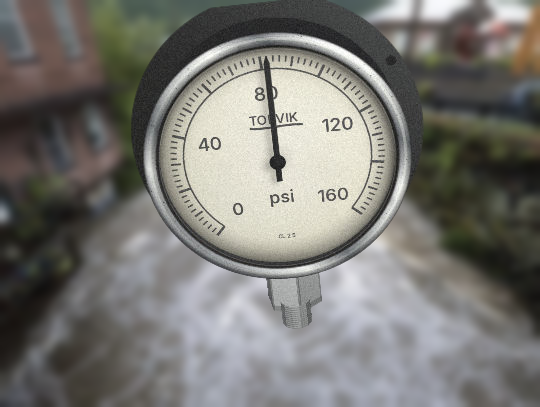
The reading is 82 psi
